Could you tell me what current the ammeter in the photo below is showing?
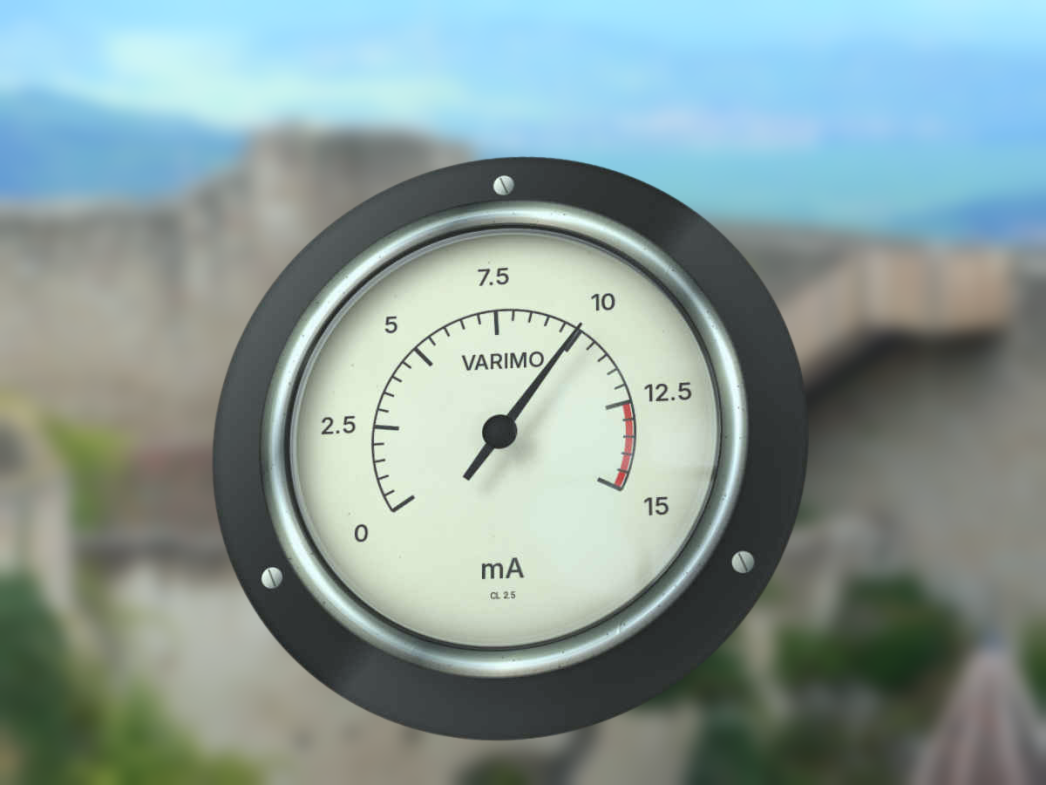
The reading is 10 mA
